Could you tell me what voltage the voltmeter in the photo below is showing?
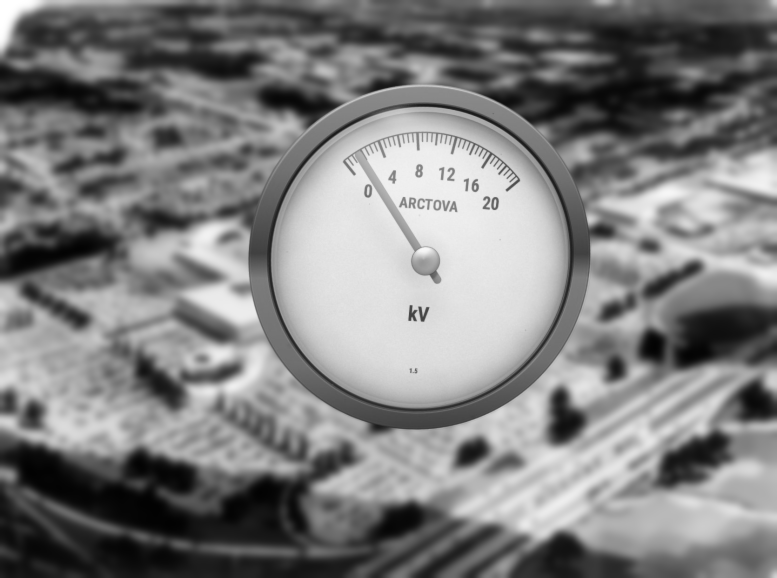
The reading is 1.5 kV
